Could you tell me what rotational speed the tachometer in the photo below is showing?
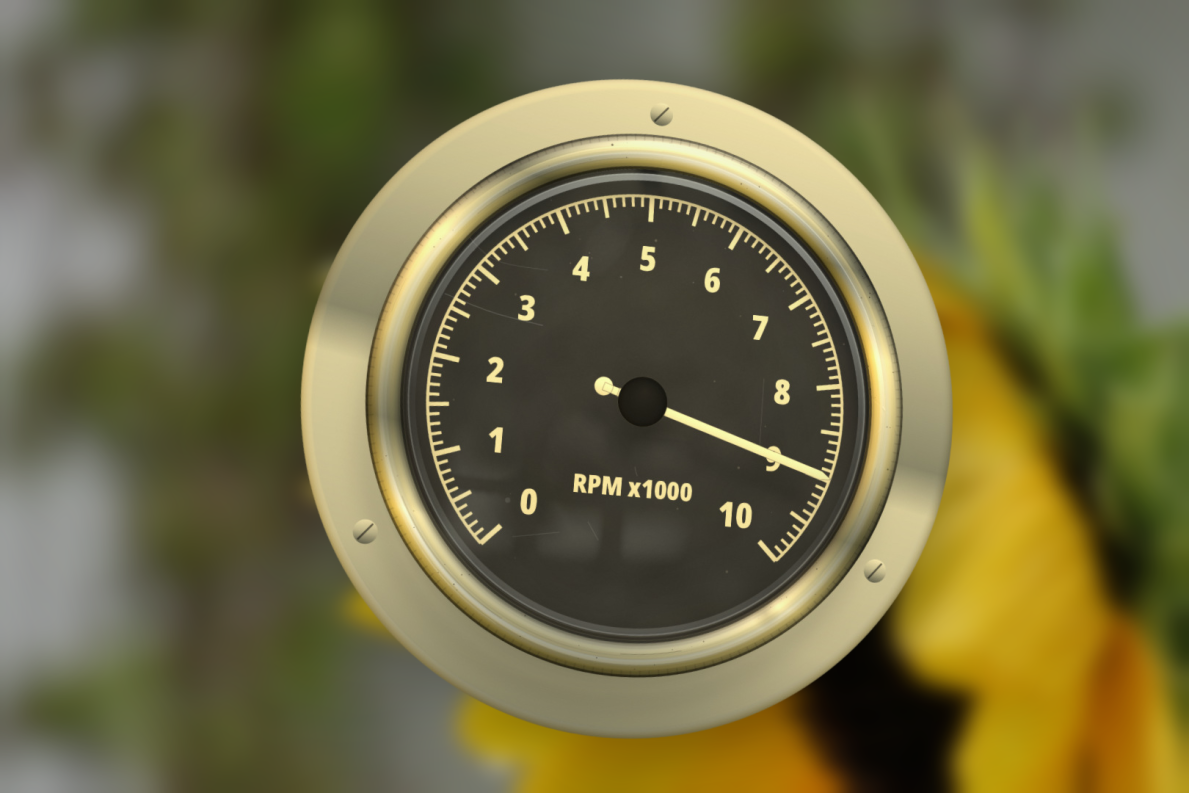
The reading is 9000 rpm
